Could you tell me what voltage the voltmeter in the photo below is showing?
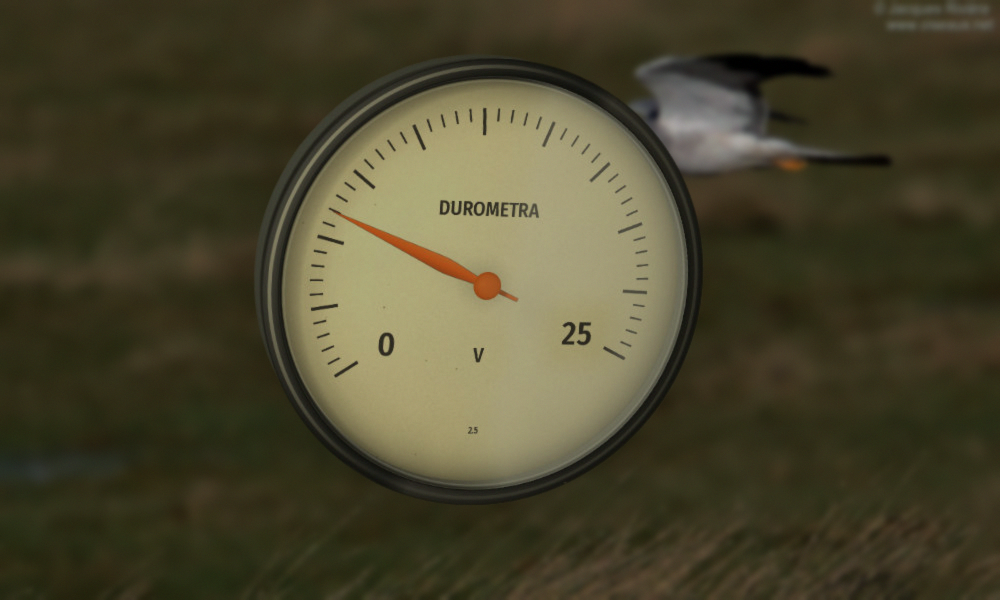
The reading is 6 V
